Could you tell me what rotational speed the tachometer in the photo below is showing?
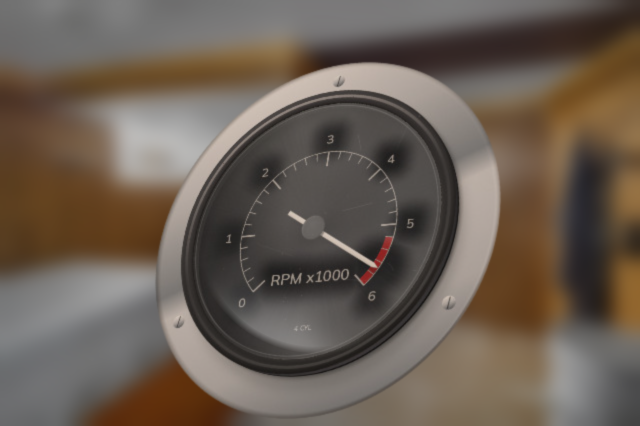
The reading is 5700 rpm
